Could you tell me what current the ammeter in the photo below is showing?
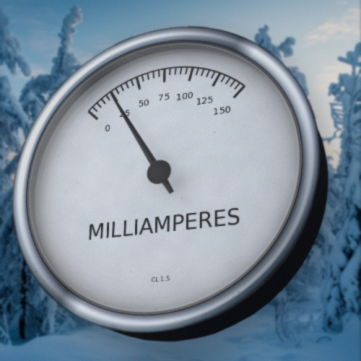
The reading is 25 mA
